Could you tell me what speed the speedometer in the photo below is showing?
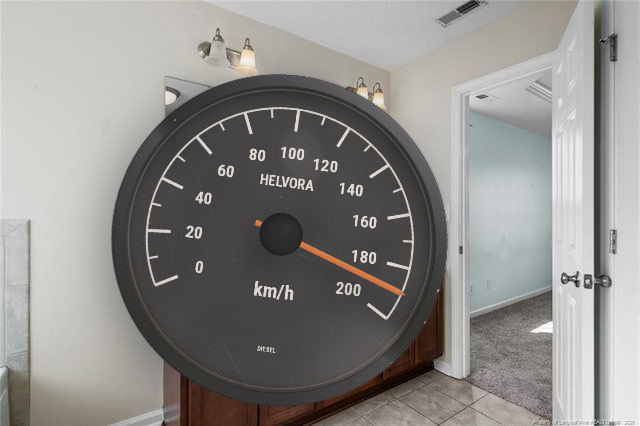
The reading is 190 km/h
